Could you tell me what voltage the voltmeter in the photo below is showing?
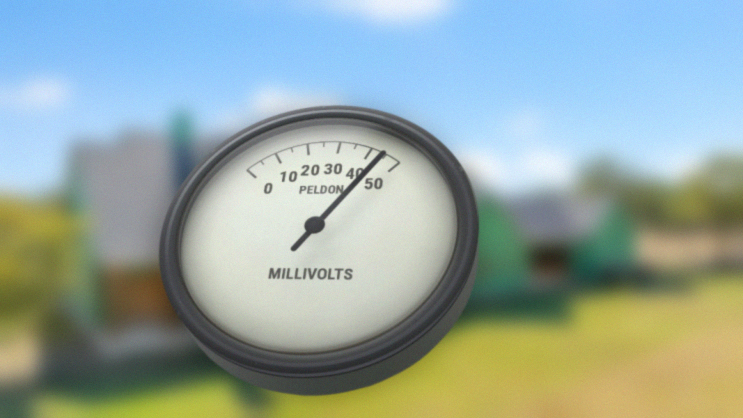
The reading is 45 mV
